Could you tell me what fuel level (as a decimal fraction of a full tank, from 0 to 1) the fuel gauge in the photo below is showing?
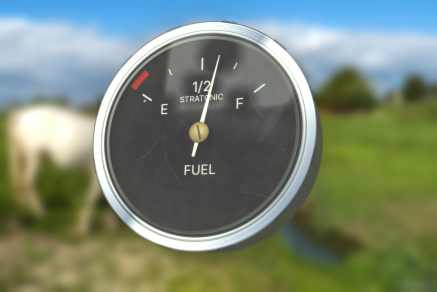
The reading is 0.625
